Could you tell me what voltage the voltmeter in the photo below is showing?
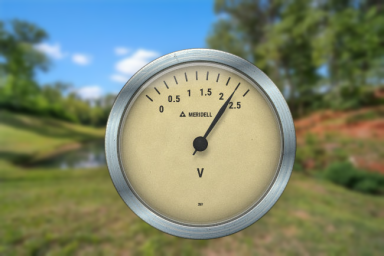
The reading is 2.25 V
